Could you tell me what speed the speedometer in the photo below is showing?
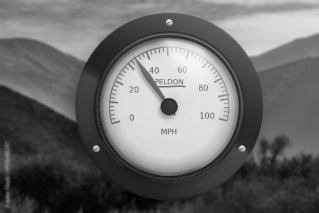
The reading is 34 mph
